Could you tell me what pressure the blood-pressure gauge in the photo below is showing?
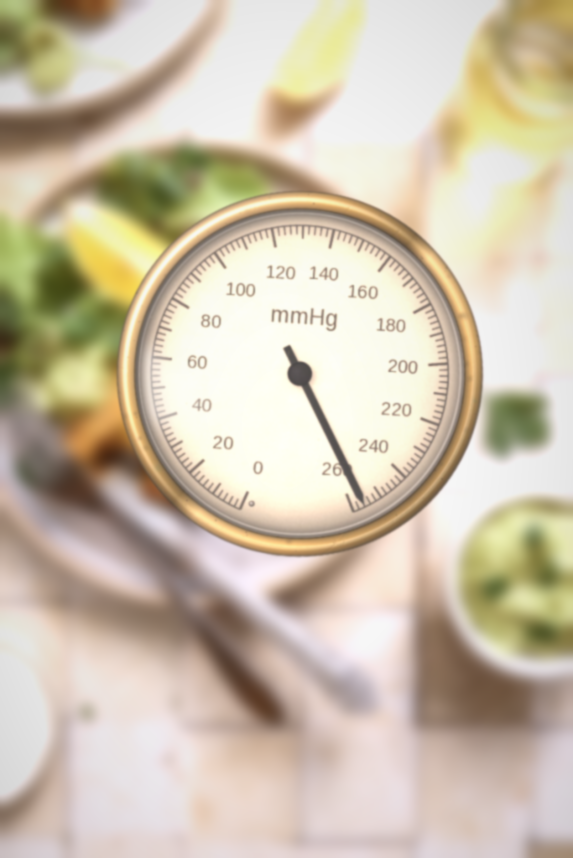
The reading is 256 mmHg
